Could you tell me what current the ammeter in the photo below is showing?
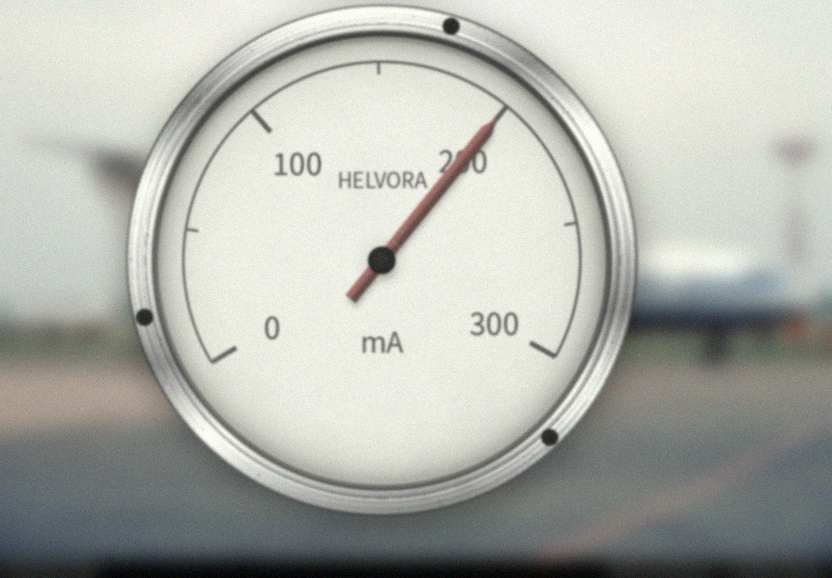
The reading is 200 mA
